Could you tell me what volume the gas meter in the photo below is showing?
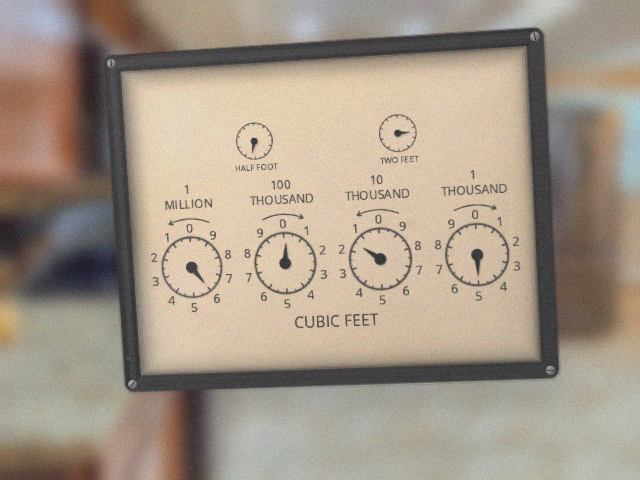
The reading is 601500 ft³
